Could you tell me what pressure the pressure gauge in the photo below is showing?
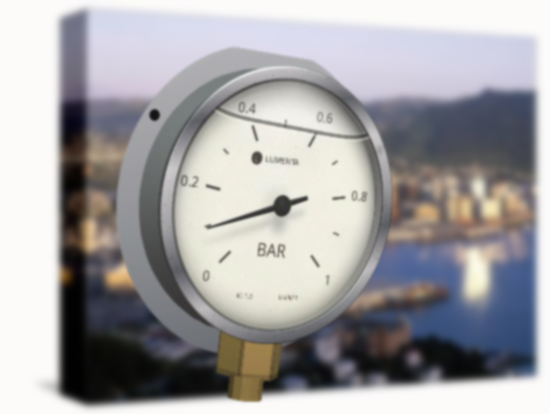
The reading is 0.1 bar
